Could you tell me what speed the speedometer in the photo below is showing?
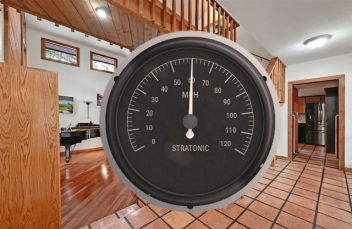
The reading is 60 mph
